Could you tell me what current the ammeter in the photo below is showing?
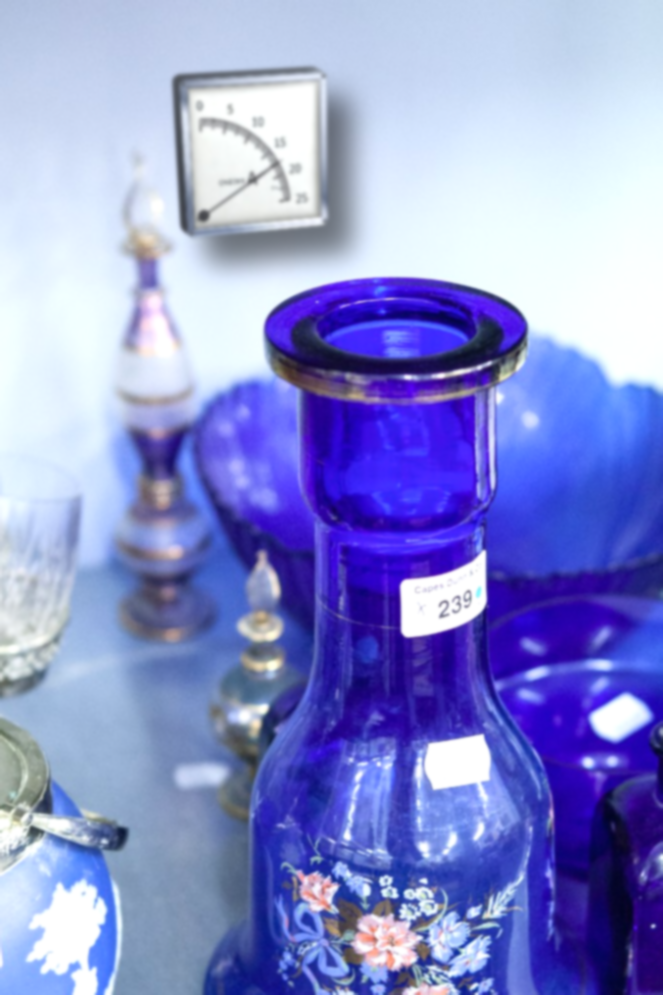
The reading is 17.5 A
